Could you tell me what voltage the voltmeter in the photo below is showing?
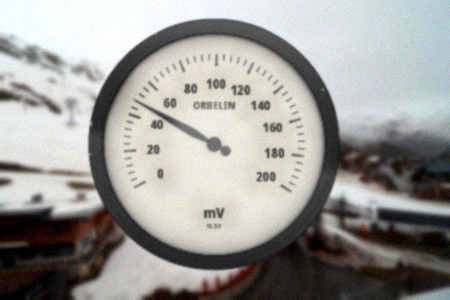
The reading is 48 mV
